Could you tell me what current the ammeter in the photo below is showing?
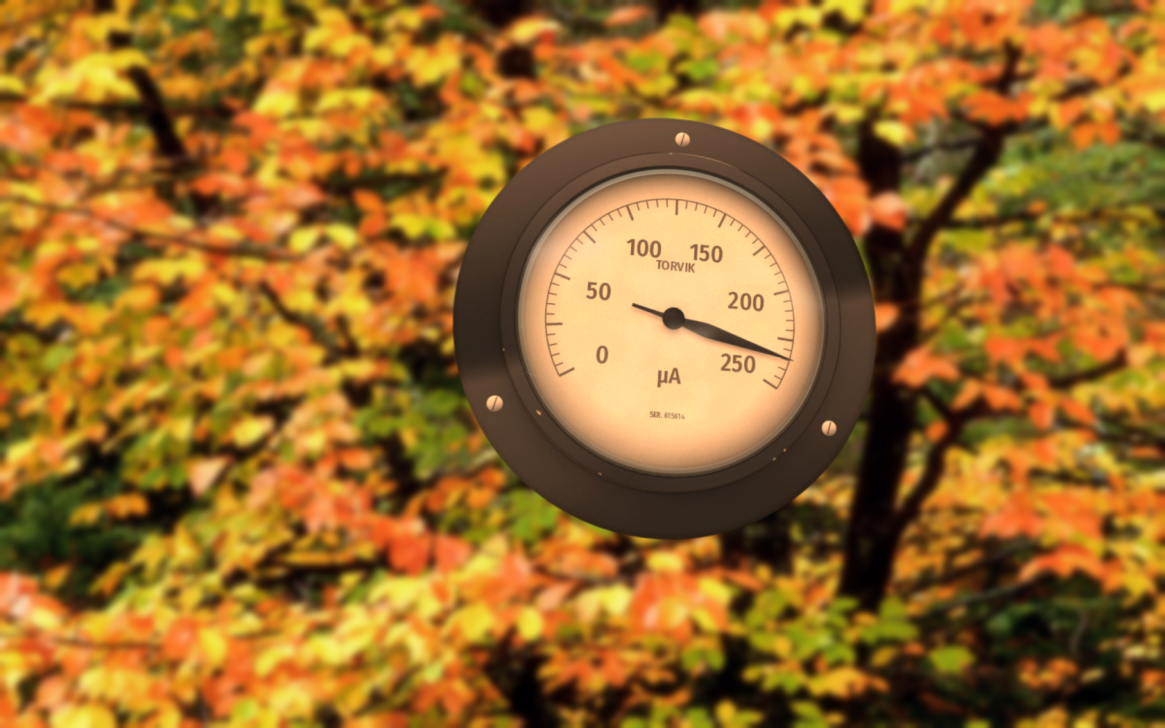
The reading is 235 µA
